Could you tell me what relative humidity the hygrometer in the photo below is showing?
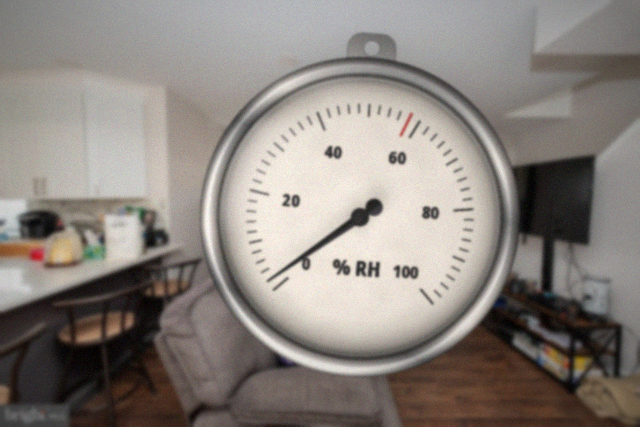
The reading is 2 %
